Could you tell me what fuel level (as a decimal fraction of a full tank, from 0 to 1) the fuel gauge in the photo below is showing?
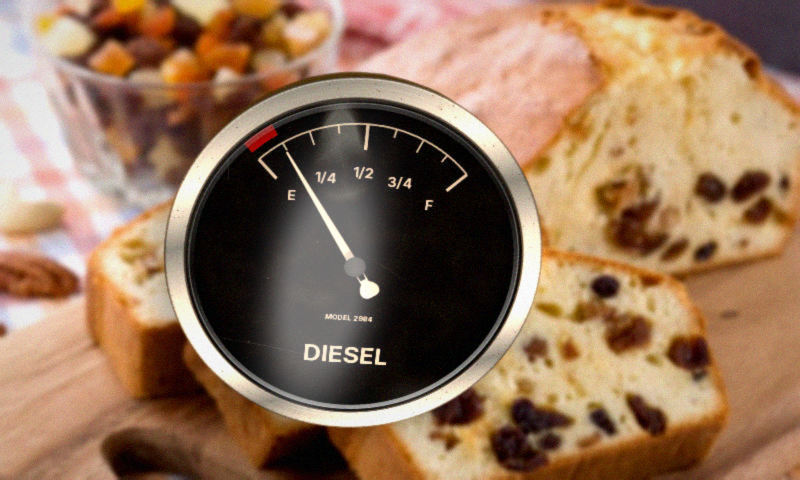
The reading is 0.125
